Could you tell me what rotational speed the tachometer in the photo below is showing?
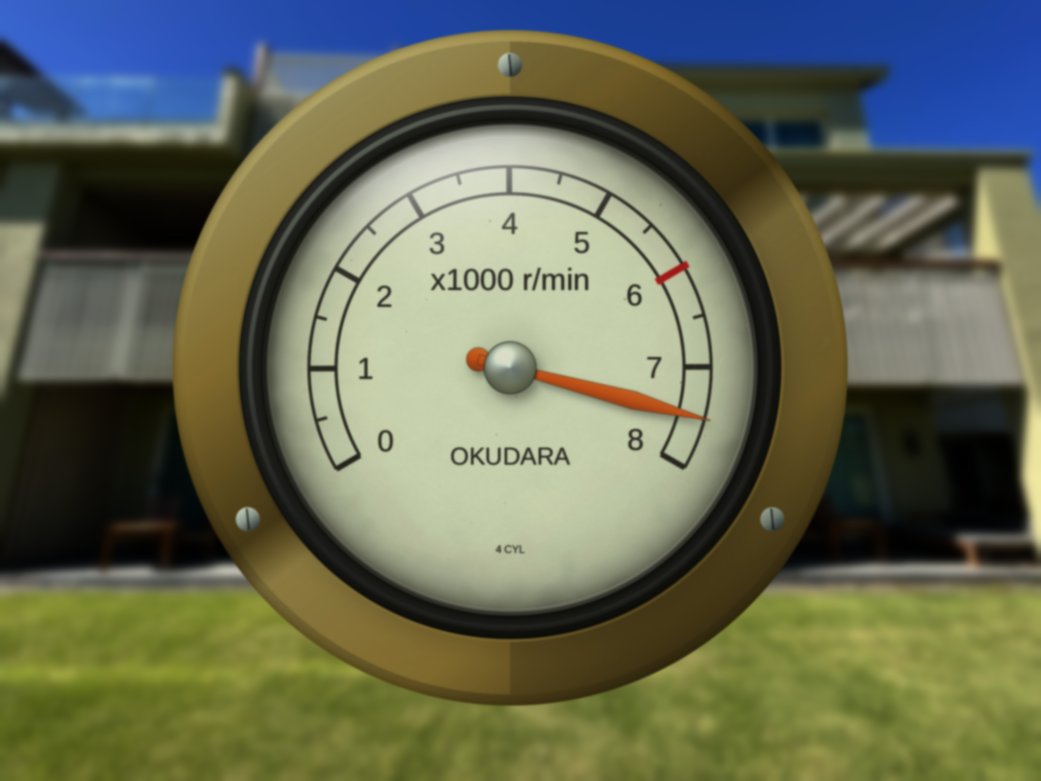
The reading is 7500 rpm
